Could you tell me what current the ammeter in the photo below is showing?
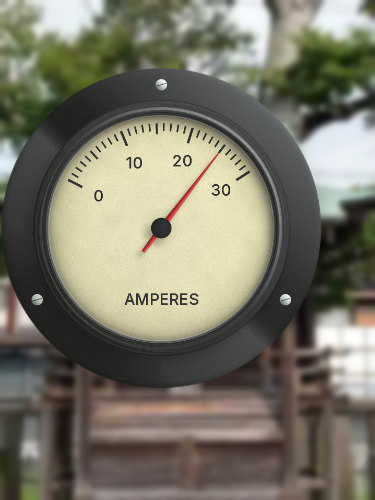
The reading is 25 A
